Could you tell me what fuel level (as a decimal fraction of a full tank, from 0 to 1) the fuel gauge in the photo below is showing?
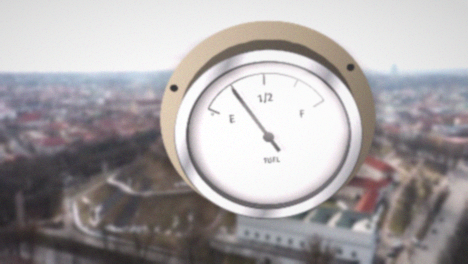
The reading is 0.25
